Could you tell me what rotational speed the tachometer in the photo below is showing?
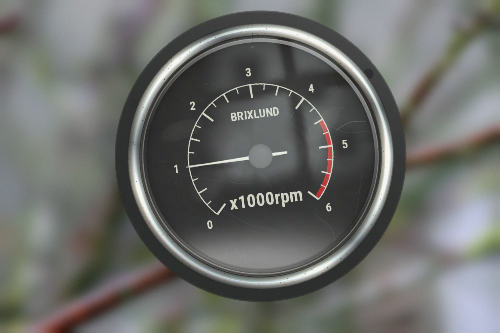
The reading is 1000 rpm
